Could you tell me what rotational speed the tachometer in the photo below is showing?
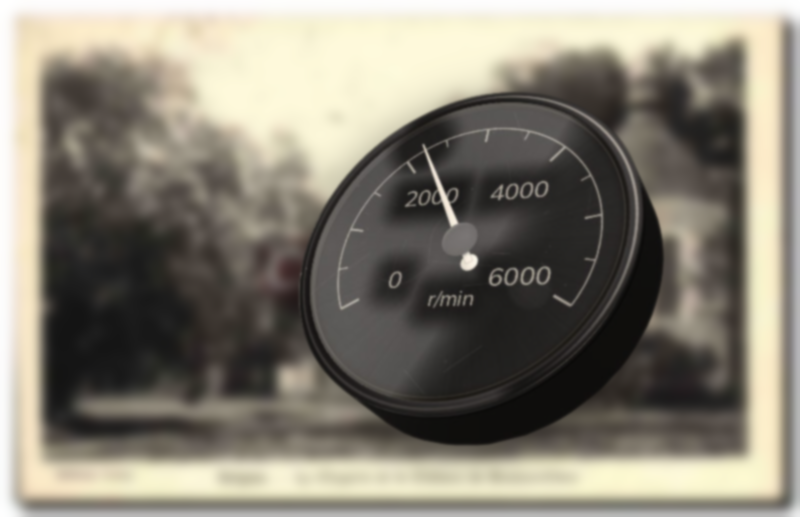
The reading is 2250 rpm
